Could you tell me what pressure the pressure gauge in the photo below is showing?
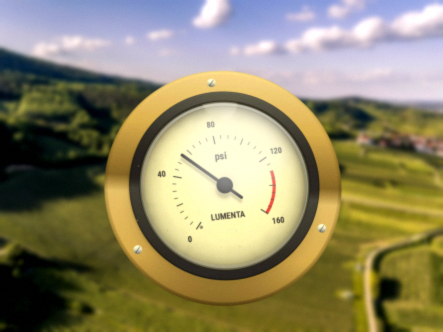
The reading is 55 psi
